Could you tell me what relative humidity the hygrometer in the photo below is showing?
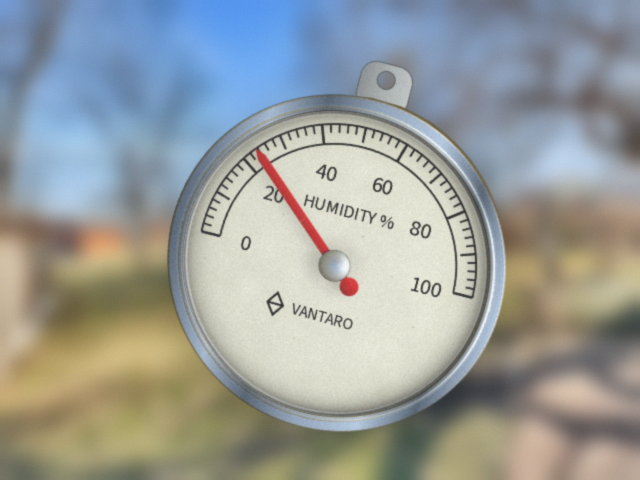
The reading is 24 %
